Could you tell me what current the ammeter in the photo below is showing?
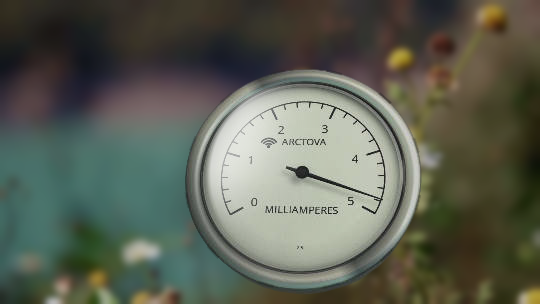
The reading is 4.8 mA
